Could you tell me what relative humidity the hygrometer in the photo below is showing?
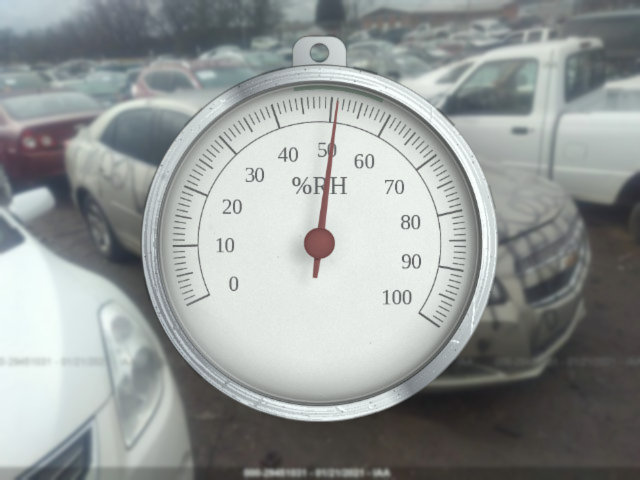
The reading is 51 %
